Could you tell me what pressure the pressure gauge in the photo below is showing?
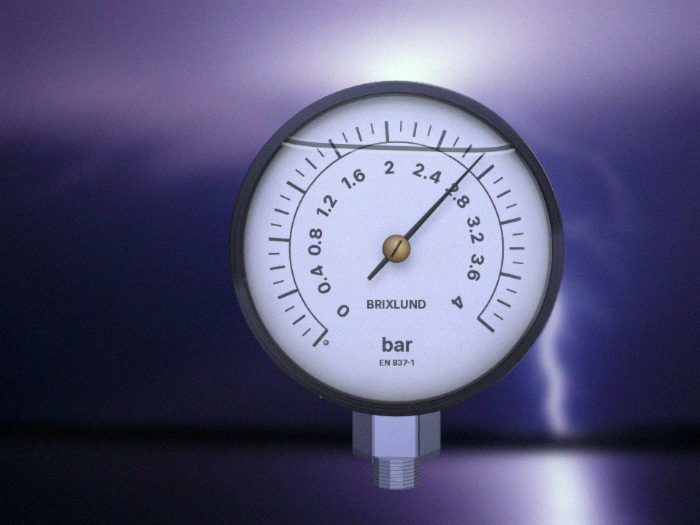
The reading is 2.7 bar
